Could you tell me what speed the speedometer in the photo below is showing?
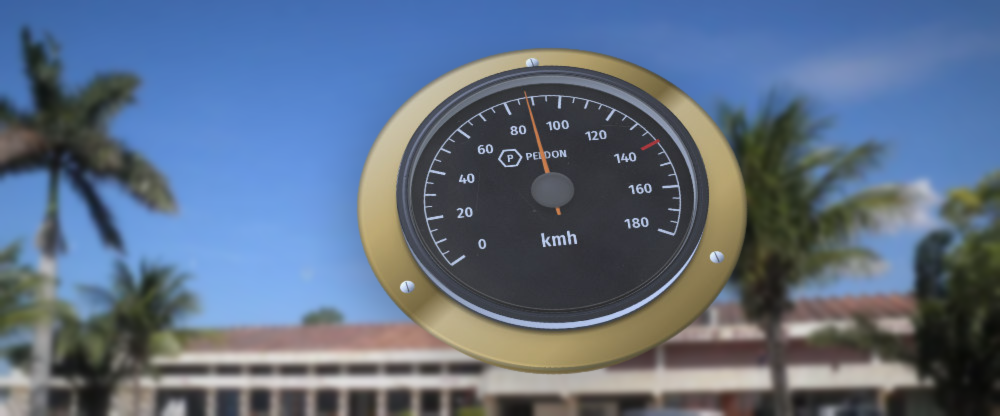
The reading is 87.5 km/h
